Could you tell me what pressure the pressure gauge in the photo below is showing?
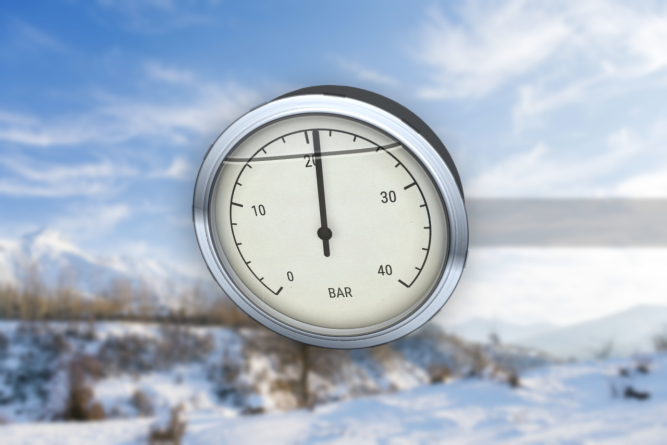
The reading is 21 bar
